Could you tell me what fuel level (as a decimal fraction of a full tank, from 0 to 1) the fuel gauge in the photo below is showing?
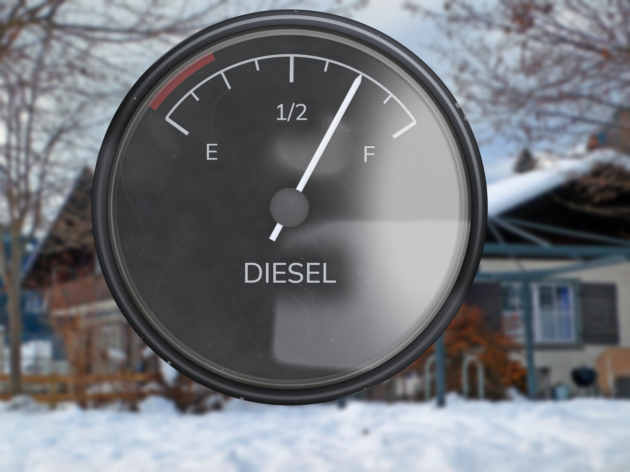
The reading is 0.75
